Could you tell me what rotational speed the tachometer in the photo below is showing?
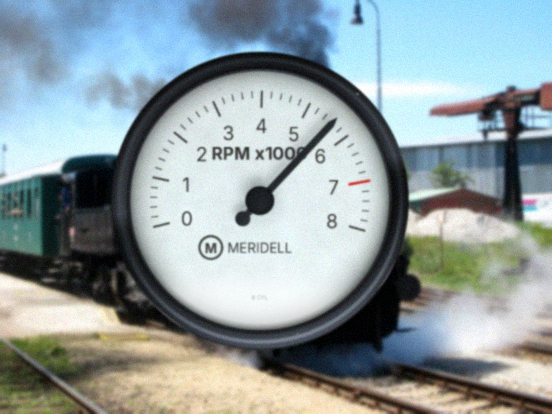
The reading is 5600 rpm
